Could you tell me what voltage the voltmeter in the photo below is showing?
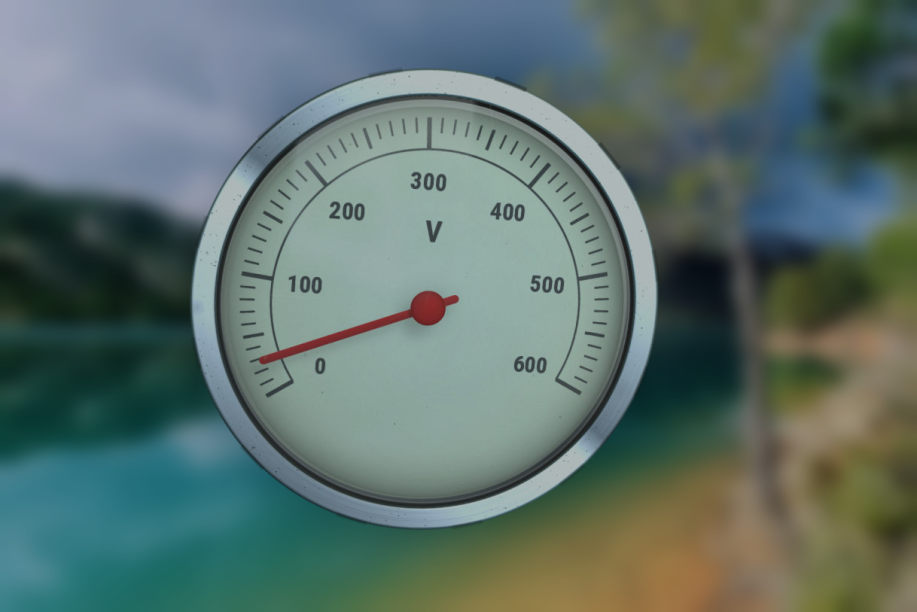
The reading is 30 V
